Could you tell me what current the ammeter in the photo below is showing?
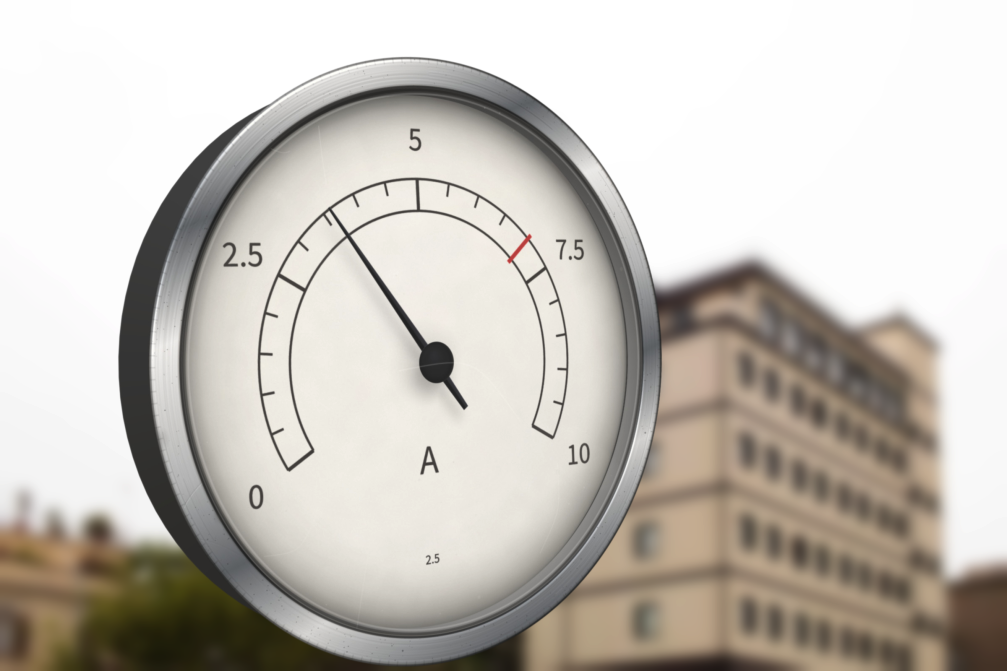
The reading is 3.5 A
